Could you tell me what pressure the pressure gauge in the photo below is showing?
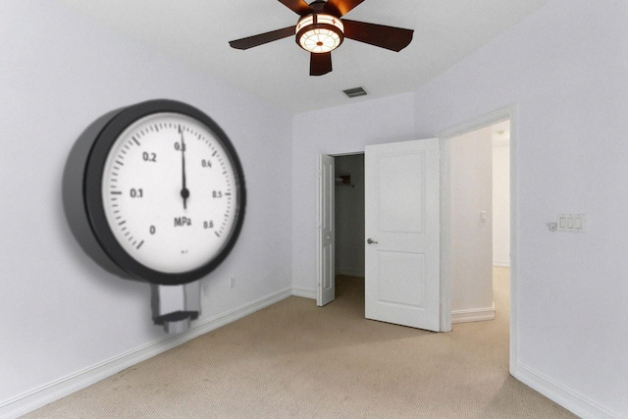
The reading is 0.3 MPa
